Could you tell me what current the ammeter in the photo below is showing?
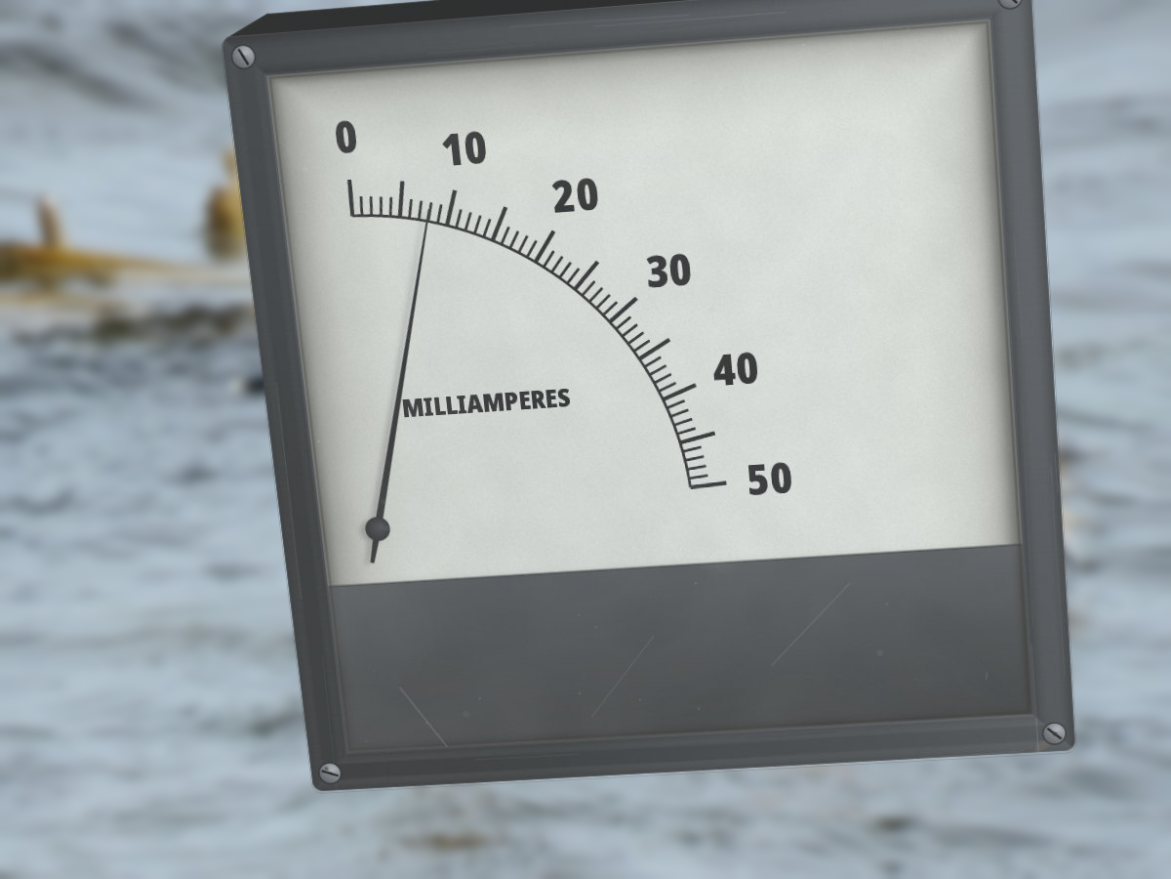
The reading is 8 mA
